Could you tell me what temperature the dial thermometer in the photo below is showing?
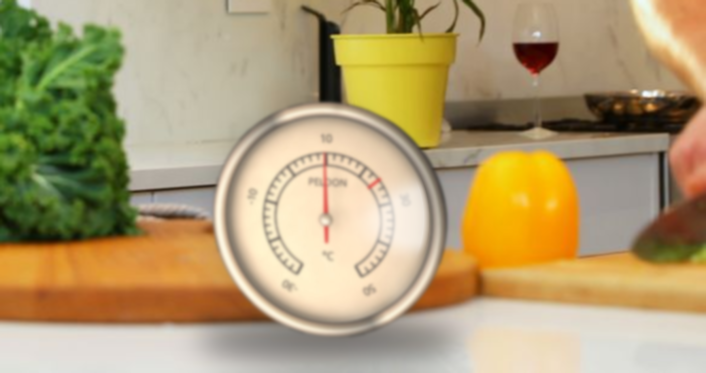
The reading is 10 °C
